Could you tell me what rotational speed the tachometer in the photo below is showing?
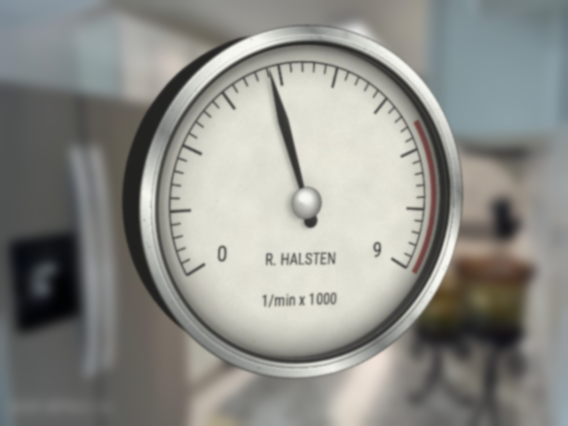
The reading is 3800 rpm
